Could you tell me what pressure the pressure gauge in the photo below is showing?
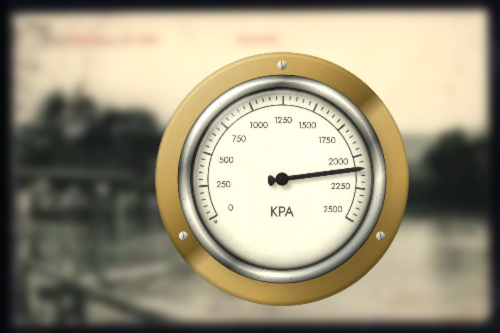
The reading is 2100 kPa
